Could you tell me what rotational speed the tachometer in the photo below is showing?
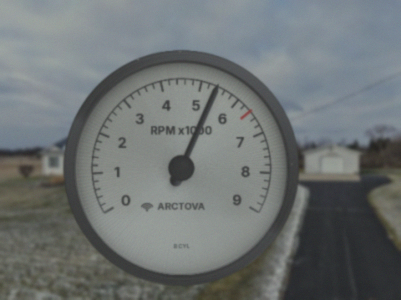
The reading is 5400 rpm
